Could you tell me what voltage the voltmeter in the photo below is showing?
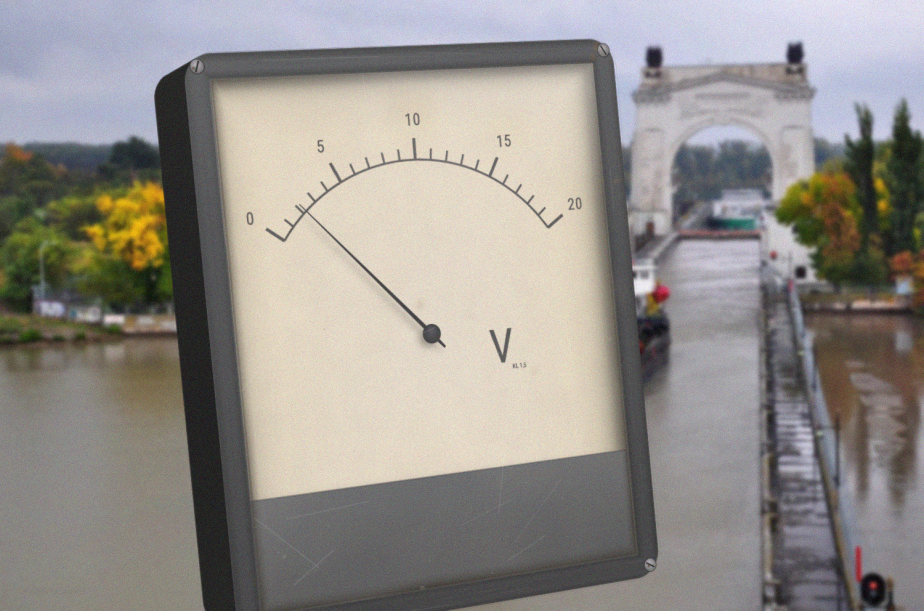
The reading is 2 V
